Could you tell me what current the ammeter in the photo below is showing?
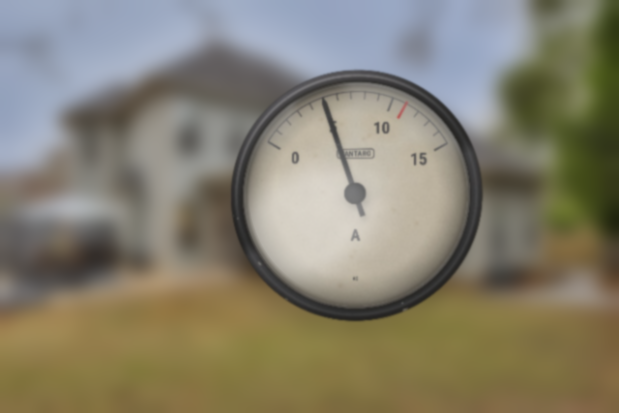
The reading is 5 A
